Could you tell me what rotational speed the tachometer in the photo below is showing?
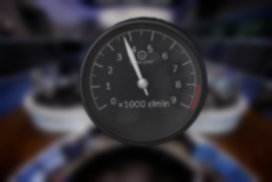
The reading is 3750 rpm
